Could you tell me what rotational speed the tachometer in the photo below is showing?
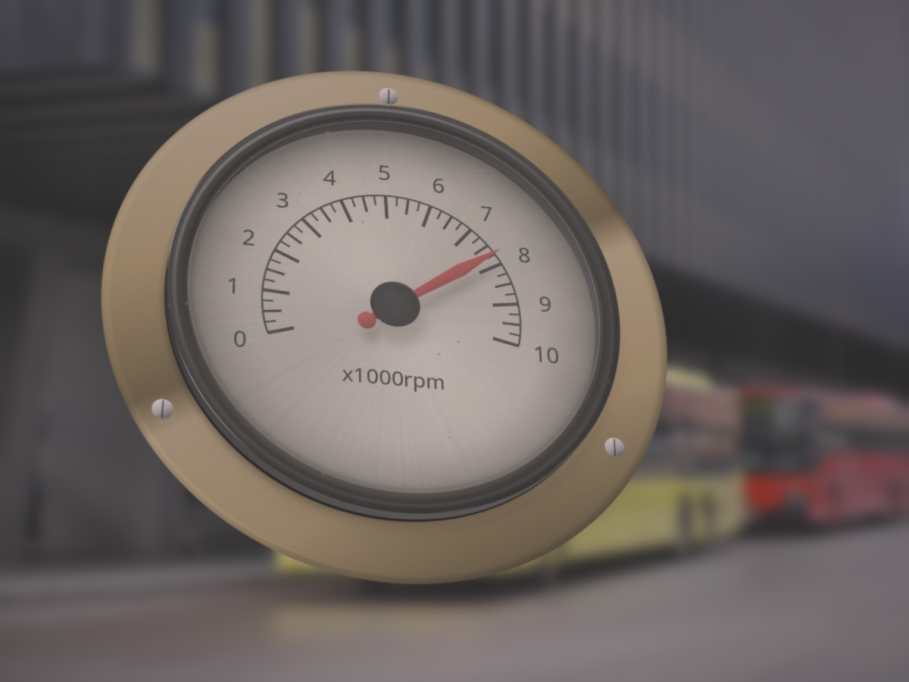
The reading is 7750 rpm
